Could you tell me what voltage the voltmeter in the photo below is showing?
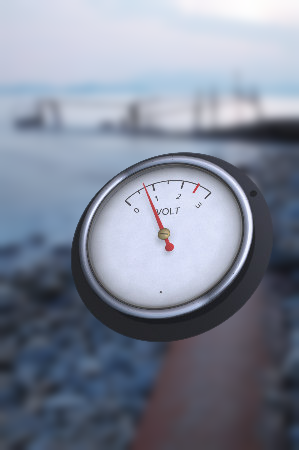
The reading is 0.75 V
